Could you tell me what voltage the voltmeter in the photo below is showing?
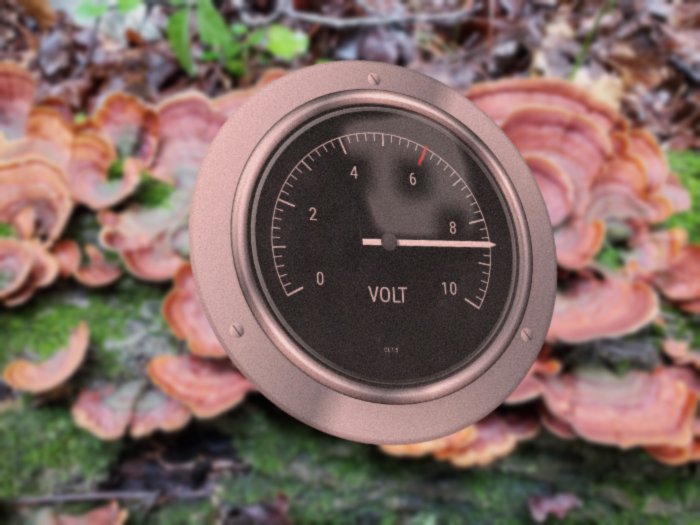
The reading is 8.6 V
